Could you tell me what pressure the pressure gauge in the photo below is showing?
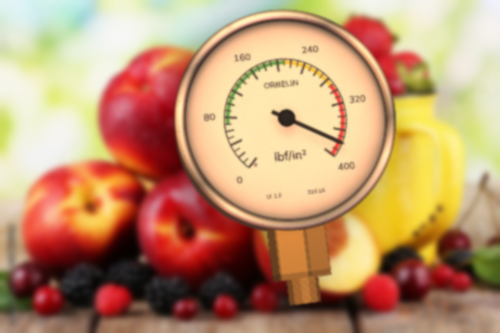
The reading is 380 psi
